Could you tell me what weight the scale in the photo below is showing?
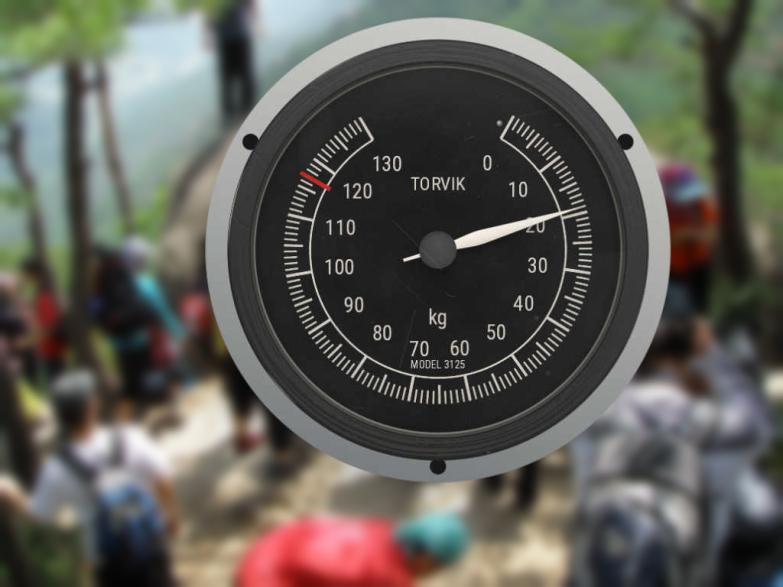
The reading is 19 kg
